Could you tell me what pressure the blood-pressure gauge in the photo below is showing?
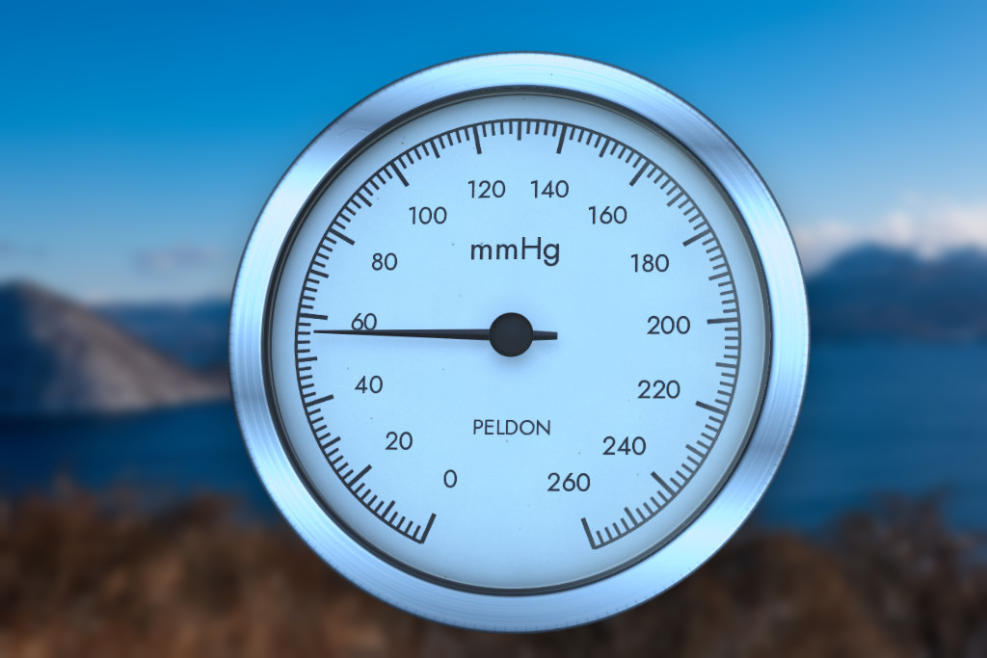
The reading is 56 mmHg
